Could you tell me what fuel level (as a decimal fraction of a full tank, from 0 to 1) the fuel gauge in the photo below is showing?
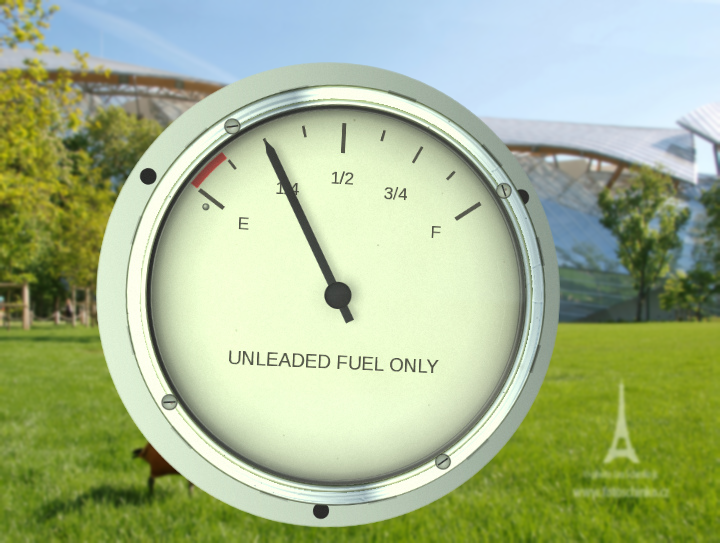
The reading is 0.25
